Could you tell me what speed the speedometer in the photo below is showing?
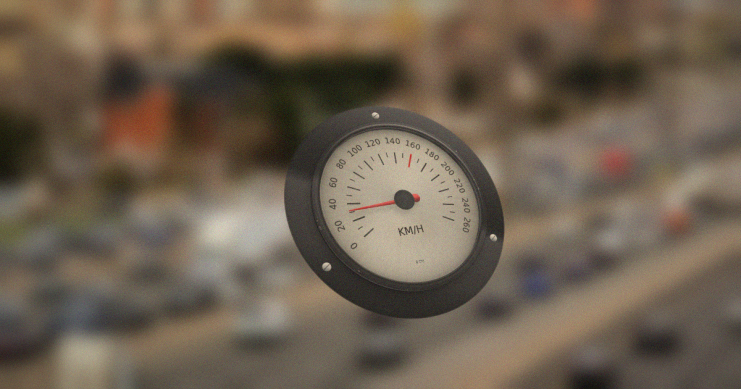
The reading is 30 km/h
